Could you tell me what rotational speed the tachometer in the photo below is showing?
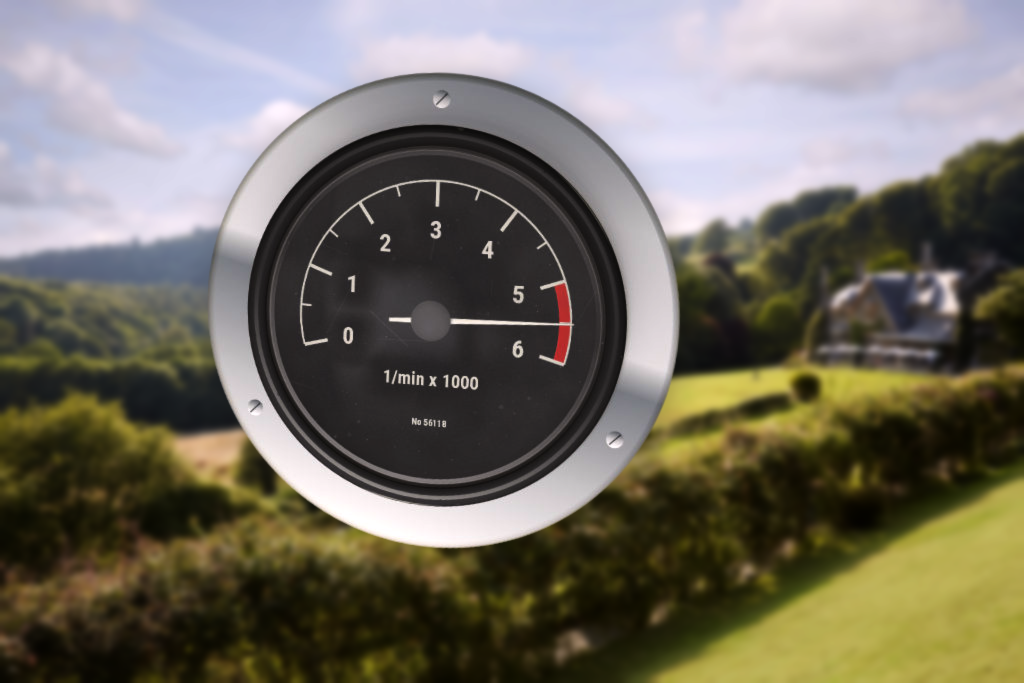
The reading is 5500 rpm
